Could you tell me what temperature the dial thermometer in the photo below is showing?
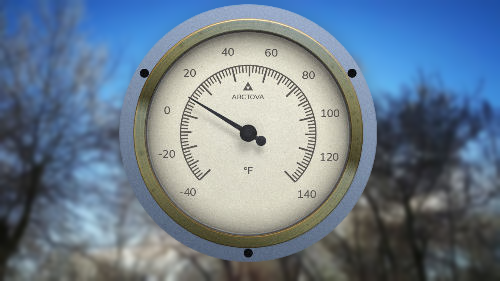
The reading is 10 °F
